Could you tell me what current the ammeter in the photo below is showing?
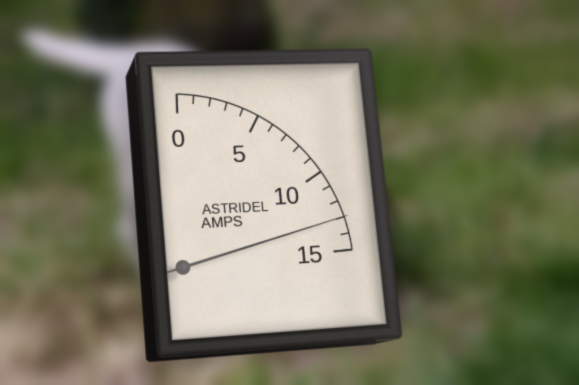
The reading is 13 A
